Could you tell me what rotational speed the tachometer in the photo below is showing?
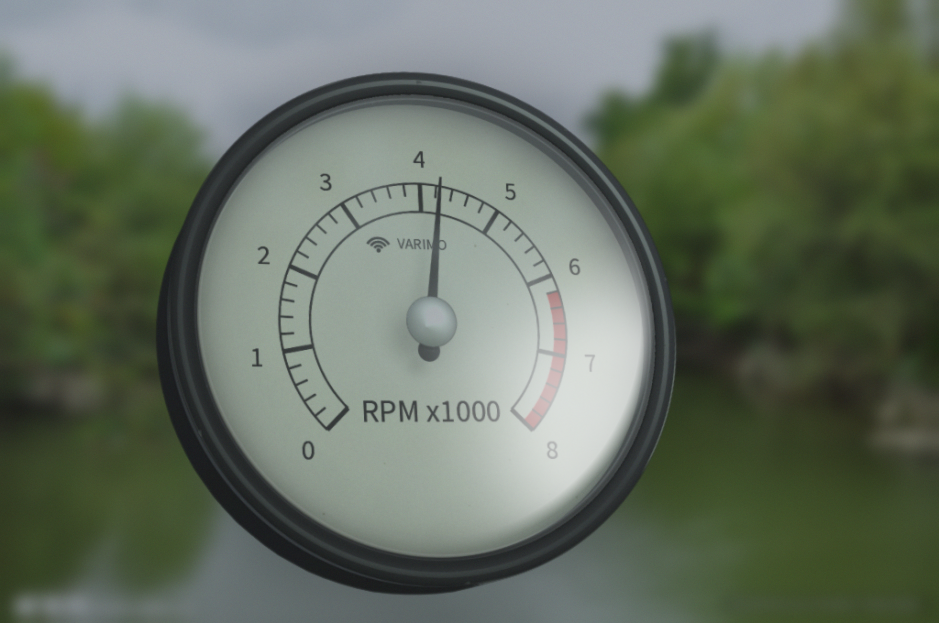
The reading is 4200 rpm
